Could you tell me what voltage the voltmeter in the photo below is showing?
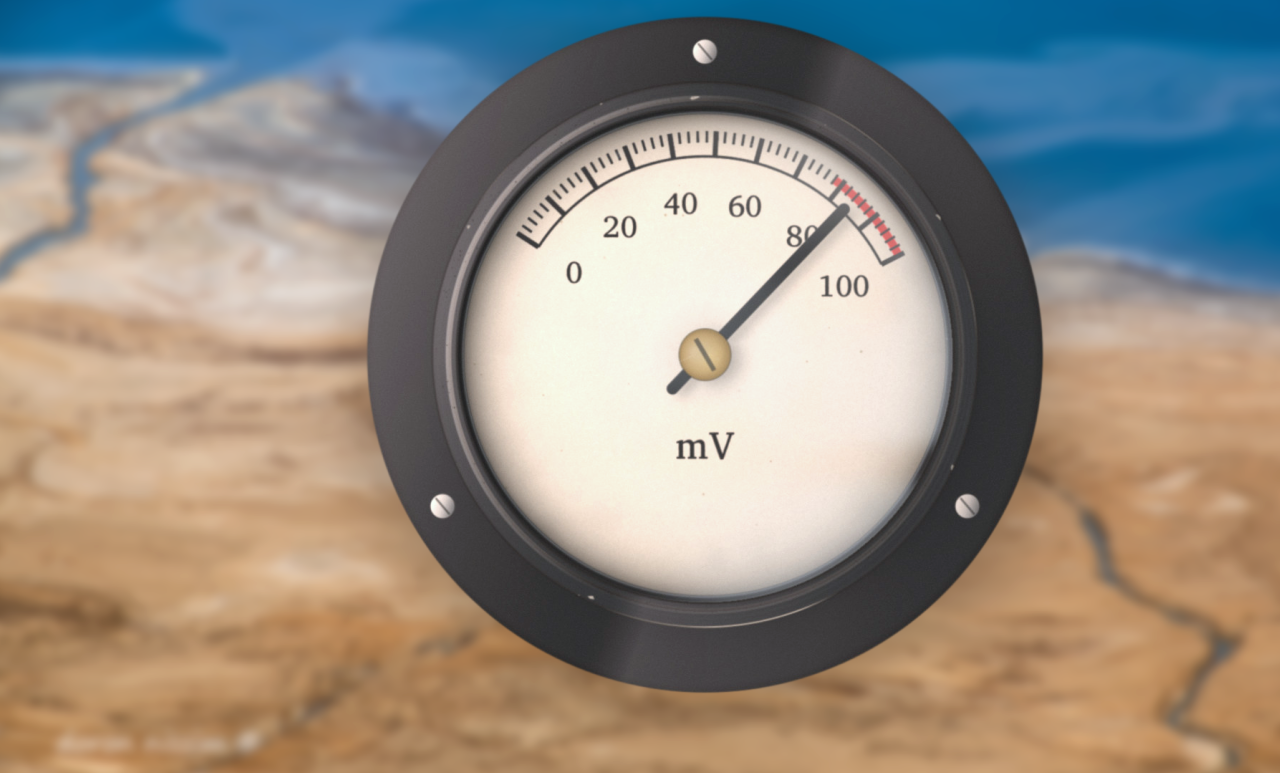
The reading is 84 mV
